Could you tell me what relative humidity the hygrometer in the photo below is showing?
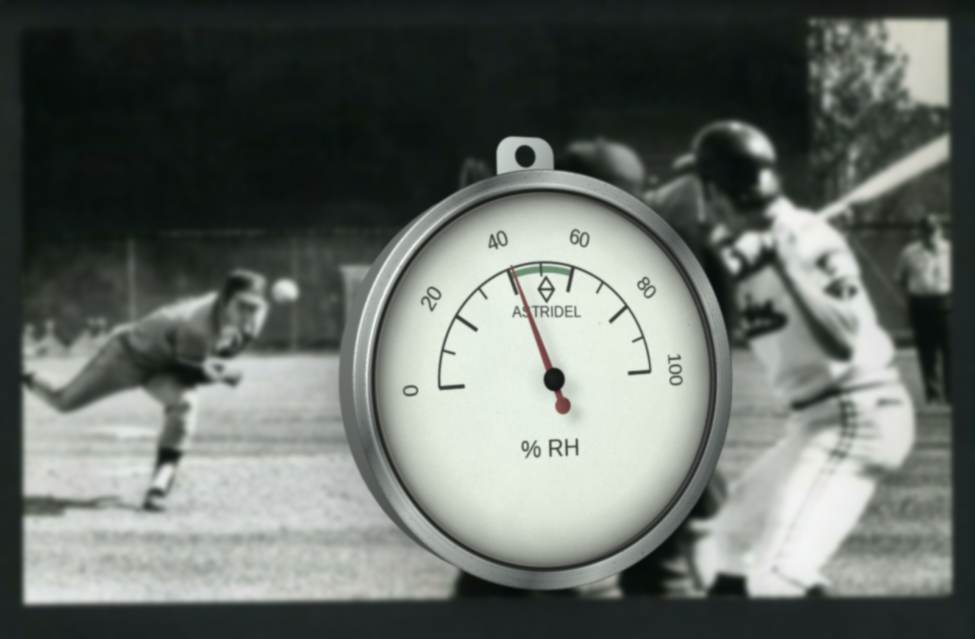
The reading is 40 %
